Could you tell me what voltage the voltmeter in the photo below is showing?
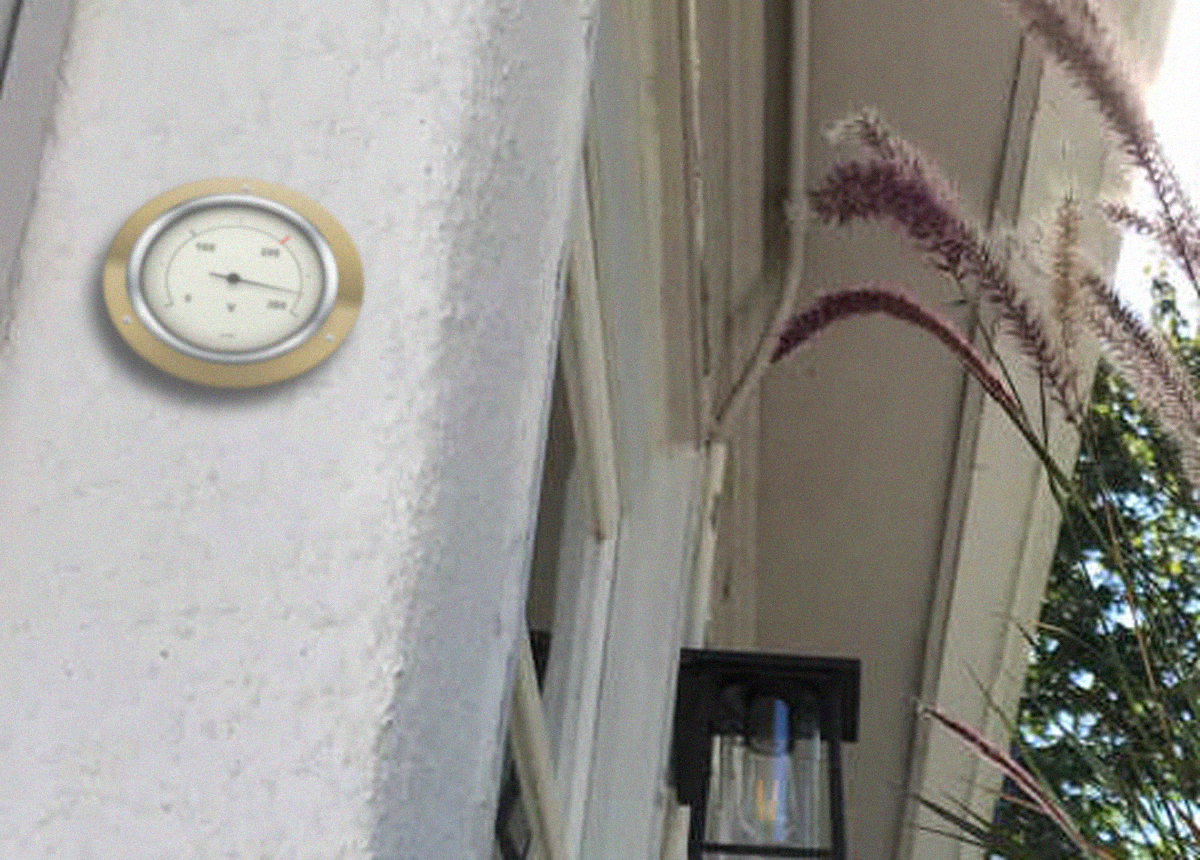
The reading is 275 V
